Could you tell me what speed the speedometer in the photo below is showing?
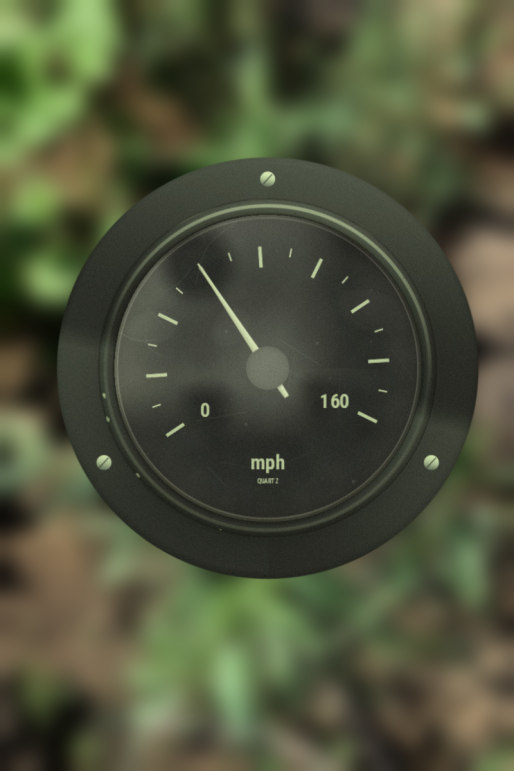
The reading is 60 mph
